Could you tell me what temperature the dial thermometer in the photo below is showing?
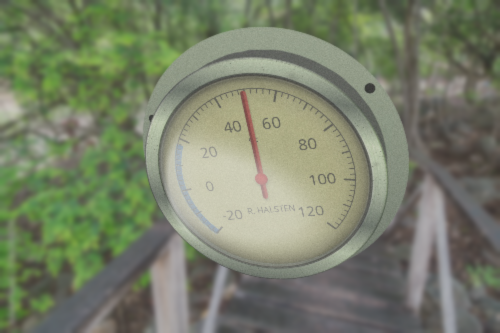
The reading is 50 °F
